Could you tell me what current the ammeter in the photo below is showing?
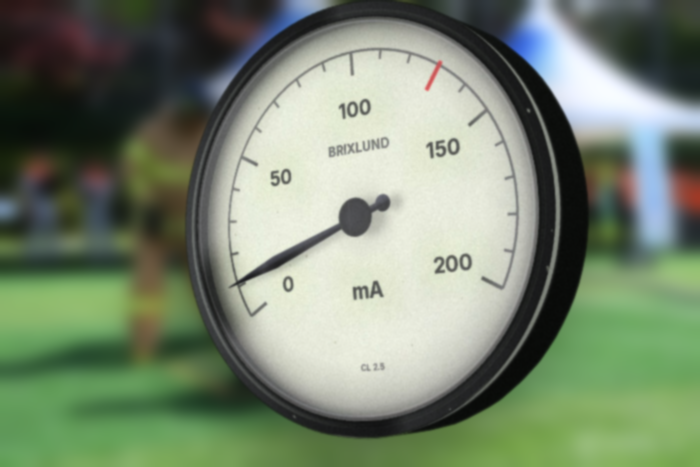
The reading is 10 mA
